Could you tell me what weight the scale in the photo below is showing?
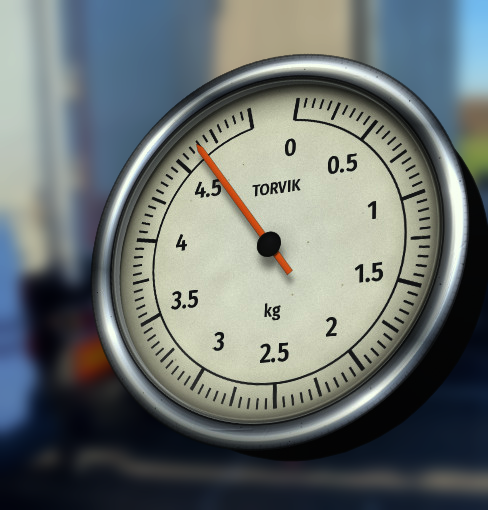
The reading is 4.65 kg
